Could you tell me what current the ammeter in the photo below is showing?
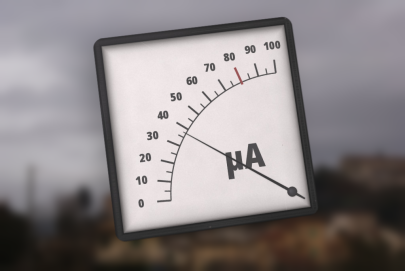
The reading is 37.5 µA
